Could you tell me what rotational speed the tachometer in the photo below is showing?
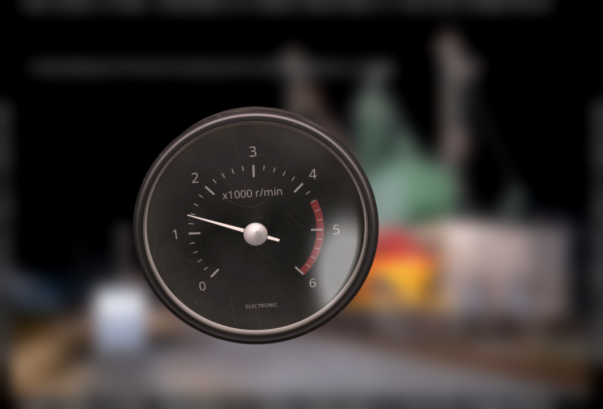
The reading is 1400 rpm
